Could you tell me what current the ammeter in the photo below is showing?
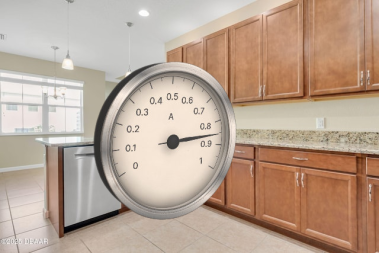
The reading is 0.85 A
